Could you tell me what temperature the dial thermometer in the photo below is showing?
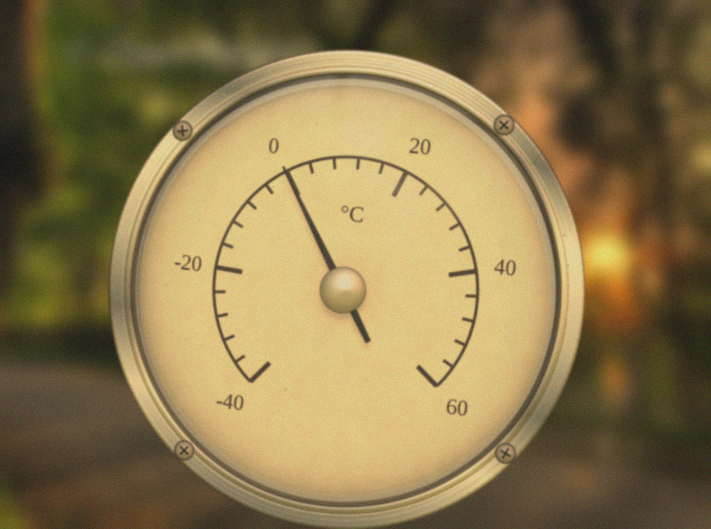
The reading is 0 °C
